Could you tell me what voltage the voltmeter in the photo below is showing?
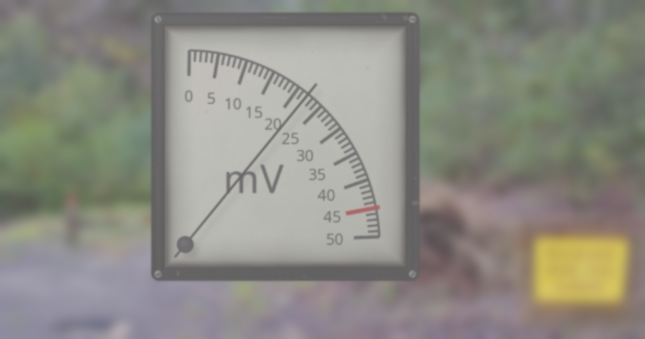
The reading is 22 mV
